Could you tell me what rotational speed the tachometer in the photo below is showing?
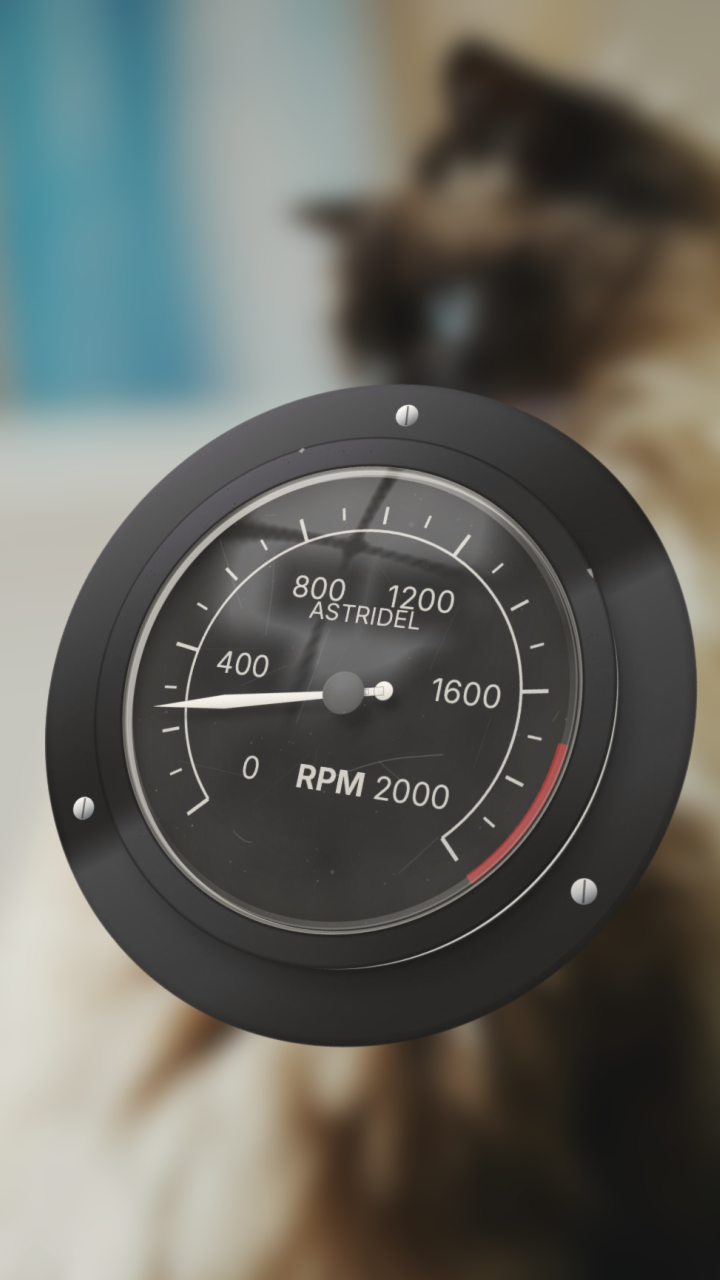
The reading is 250 rpm
